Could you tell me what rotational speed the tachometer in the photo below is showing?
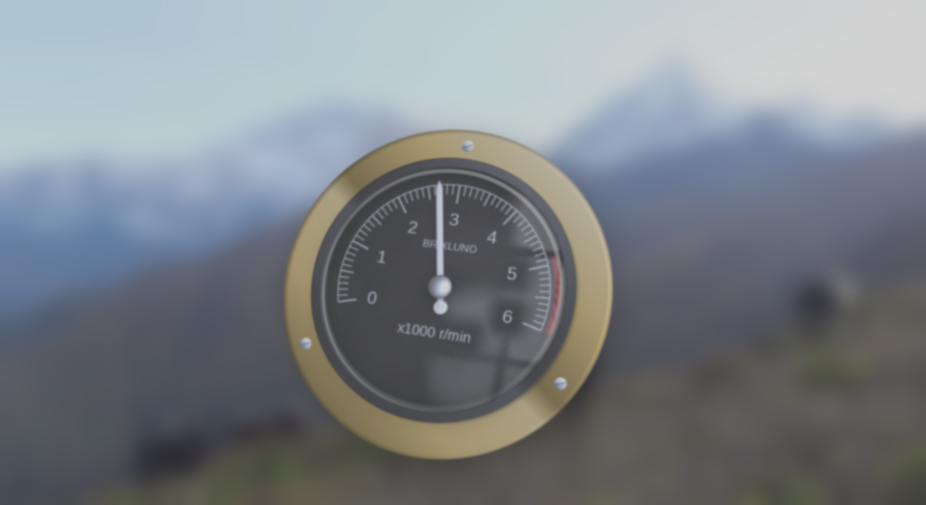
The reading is 2700 rpm
